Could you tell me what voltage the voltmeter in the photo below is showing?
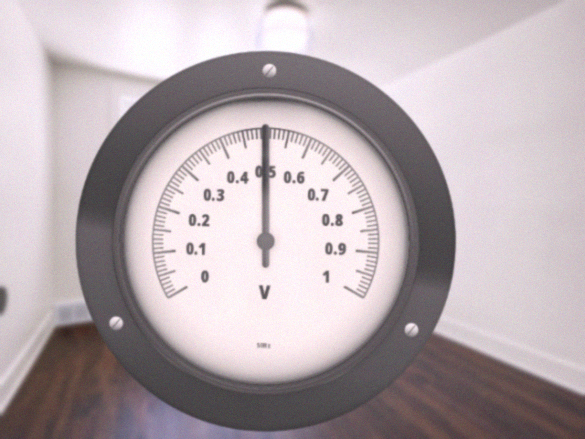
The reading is 0.5 V
